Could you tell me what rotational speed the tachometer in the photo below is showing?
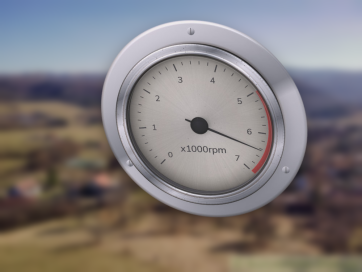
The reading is 6400 rpm
